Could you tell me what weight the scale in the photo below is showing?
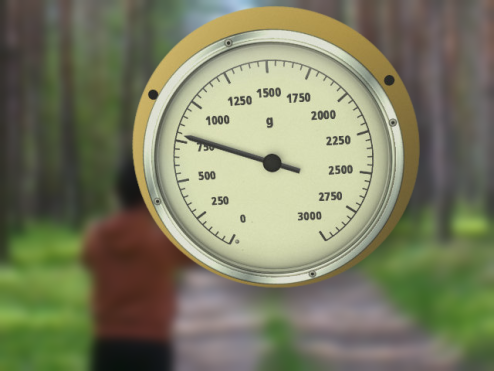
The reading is 800 g
